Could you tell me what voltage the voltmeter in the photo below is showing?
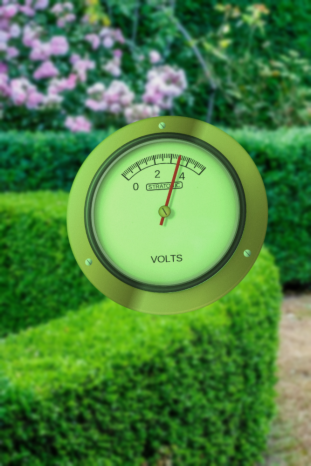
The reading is 3.5 V
